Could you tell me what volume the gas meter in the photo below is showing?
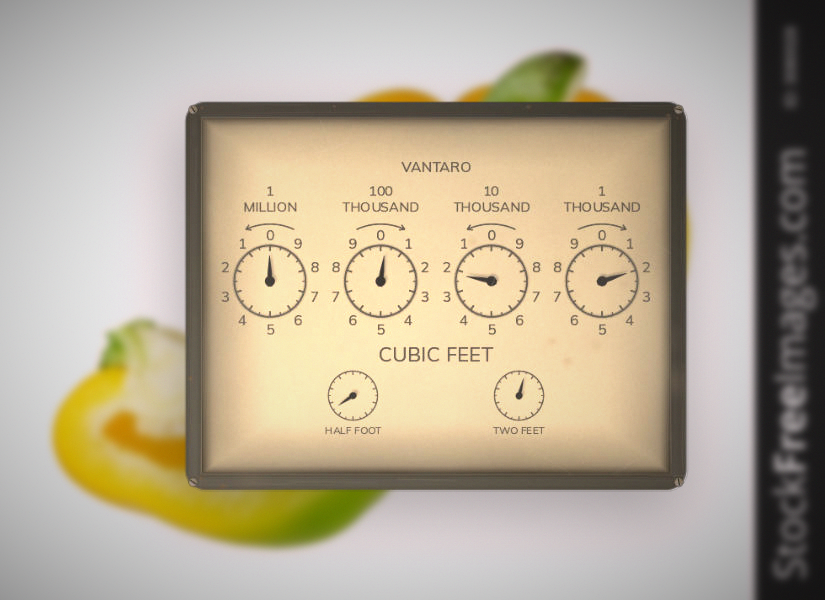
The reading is 2200 ft³
